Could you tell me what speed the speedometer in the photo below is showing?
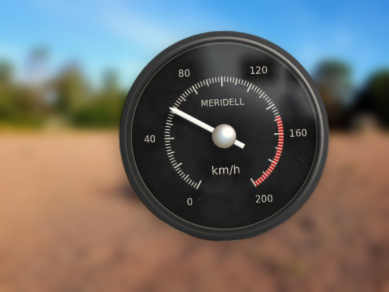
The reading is 60 km/h
